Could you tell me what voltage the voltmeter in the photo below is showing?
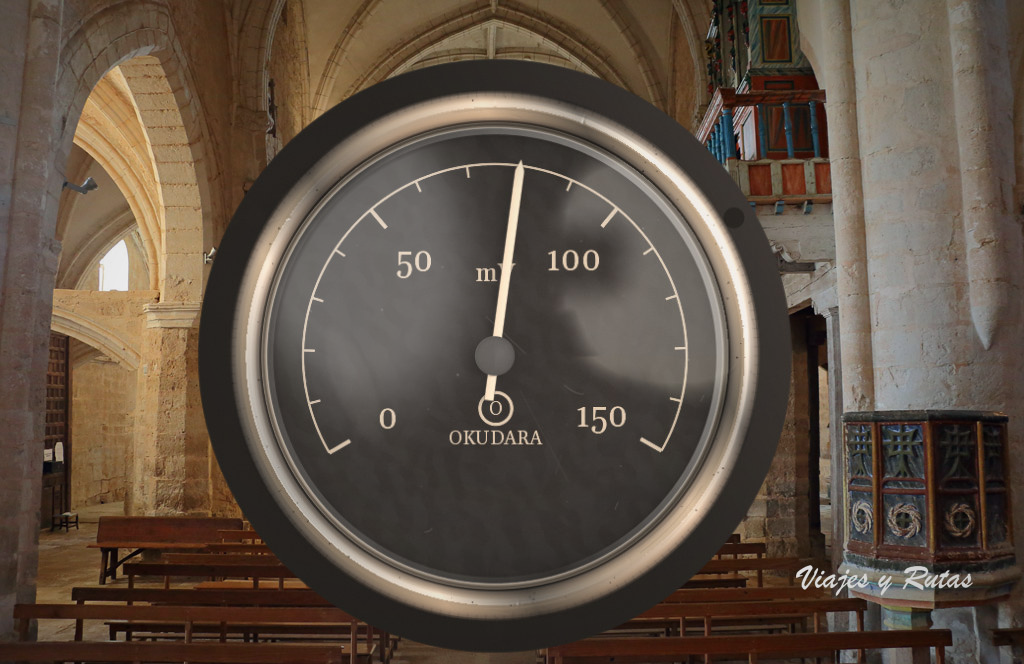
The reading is 80 mV
